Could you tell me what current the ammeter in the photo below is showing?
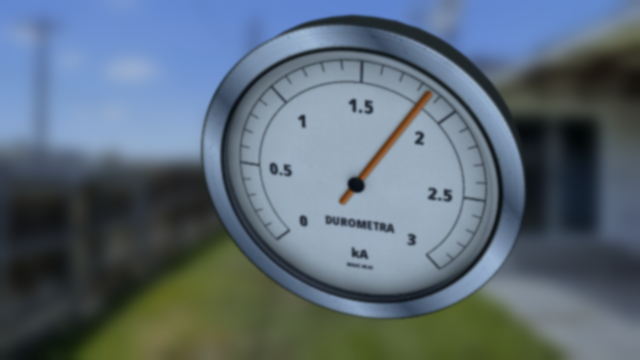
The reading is 1.85 kA
